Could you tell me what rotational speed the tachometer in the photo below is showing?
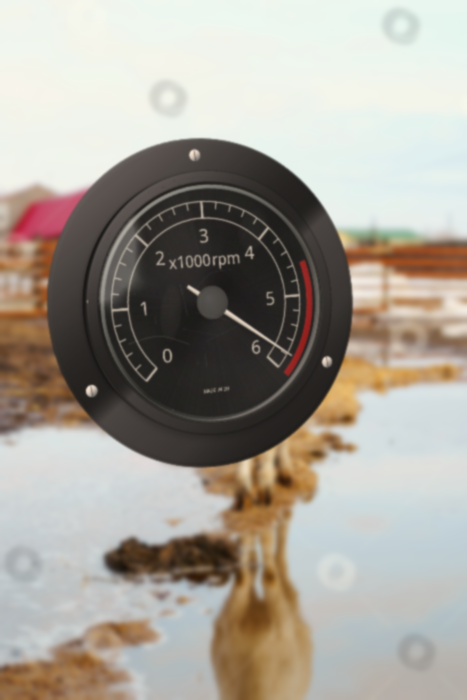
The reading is 5800 rpm
